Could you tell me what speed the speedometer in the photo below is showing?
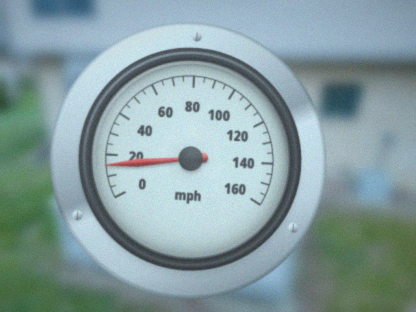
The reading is 15 mph
